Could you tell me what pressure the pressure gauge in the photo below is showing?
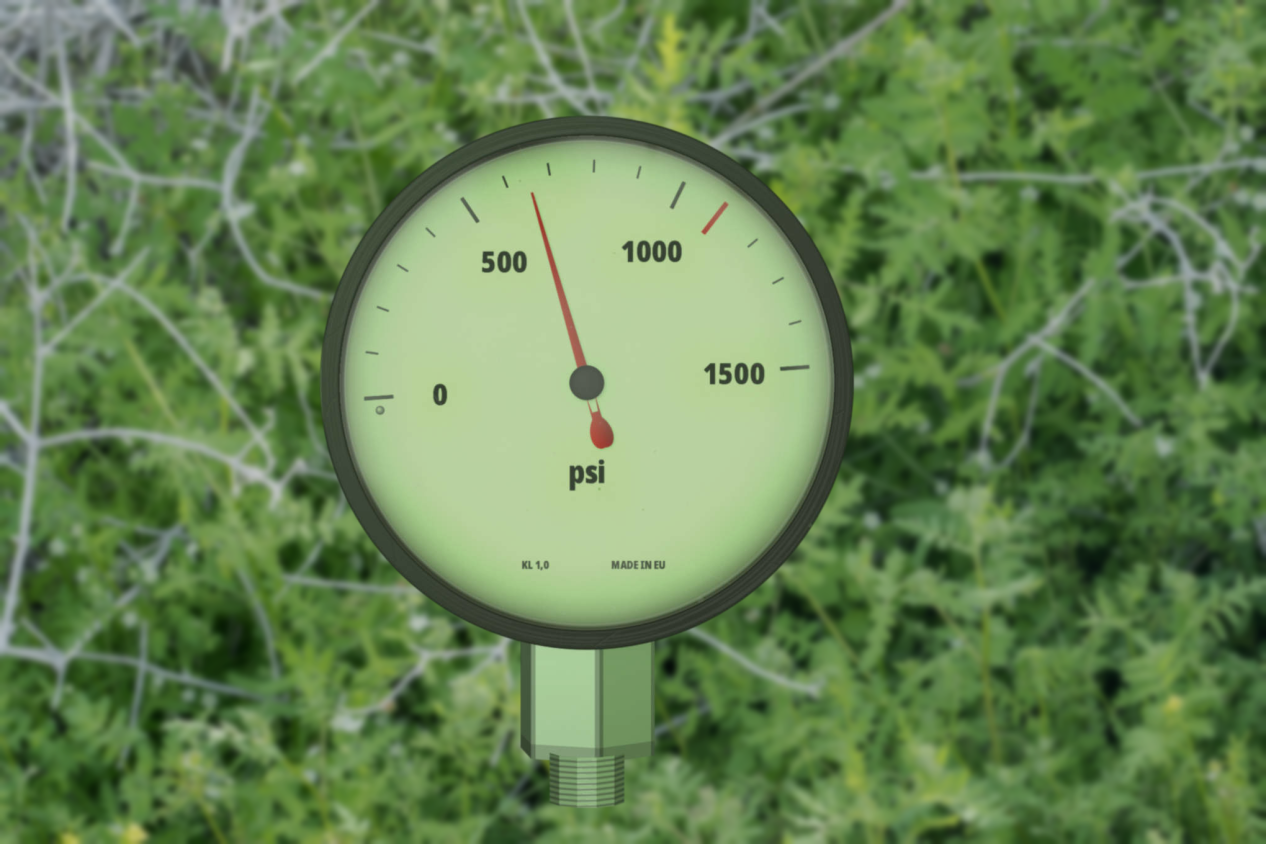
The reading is 650 psi
